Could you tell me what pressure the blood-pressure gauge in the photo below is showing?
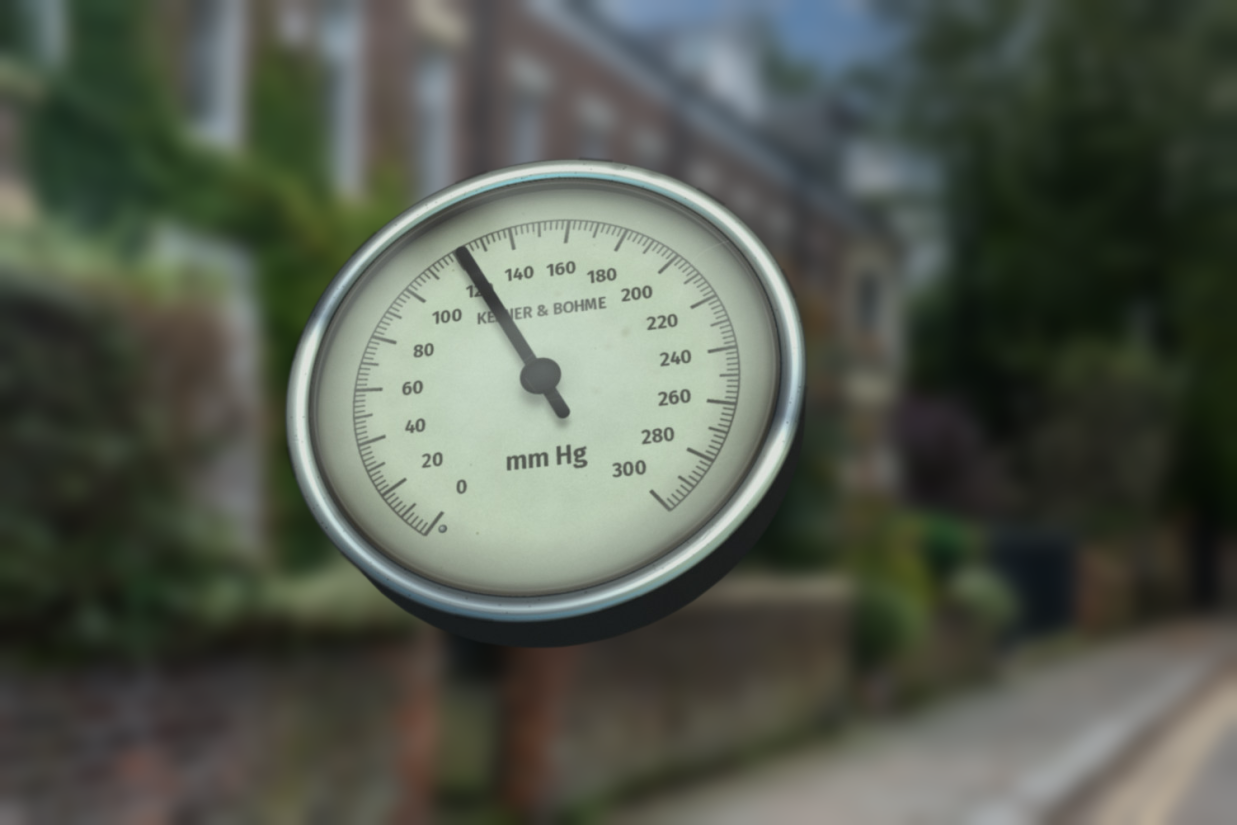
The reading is 122 mmHg
